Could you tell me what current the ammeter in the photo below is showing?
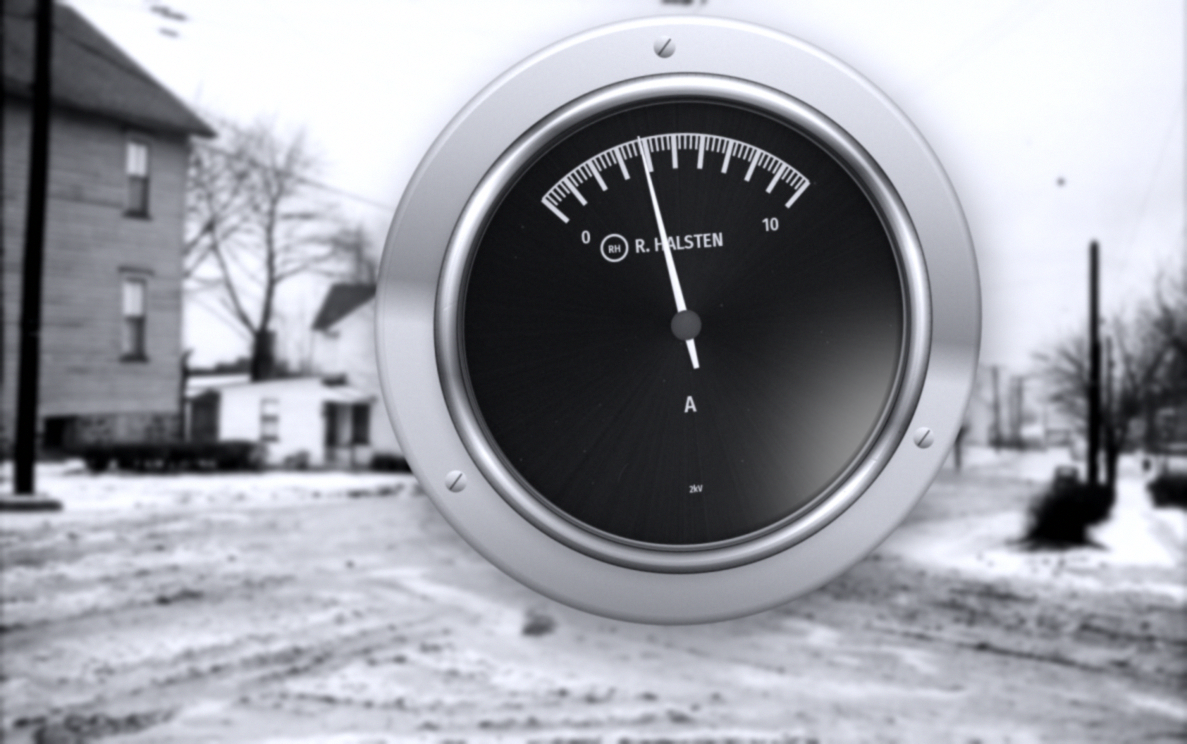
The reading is 3.8 A
